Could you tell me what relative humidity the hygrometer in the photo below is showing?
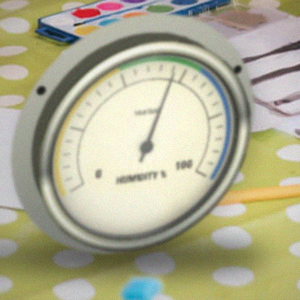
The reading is 56 %
